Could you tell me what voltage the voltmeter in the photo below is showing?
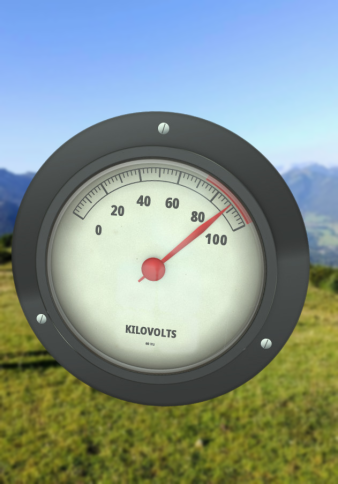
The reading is 88 kV
